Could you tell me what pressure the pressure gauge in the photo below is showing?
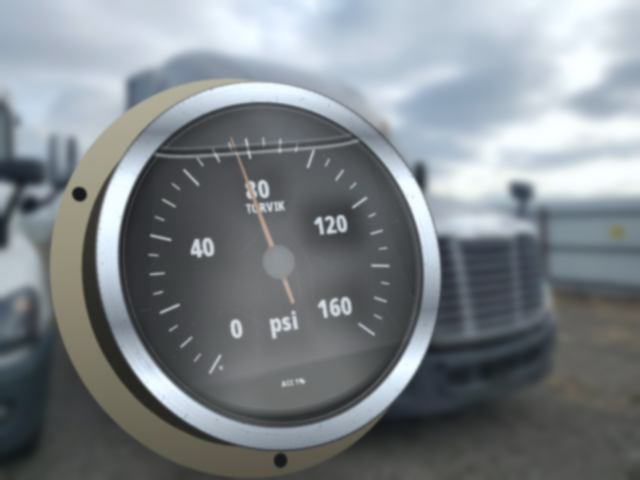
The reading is 75 psi
